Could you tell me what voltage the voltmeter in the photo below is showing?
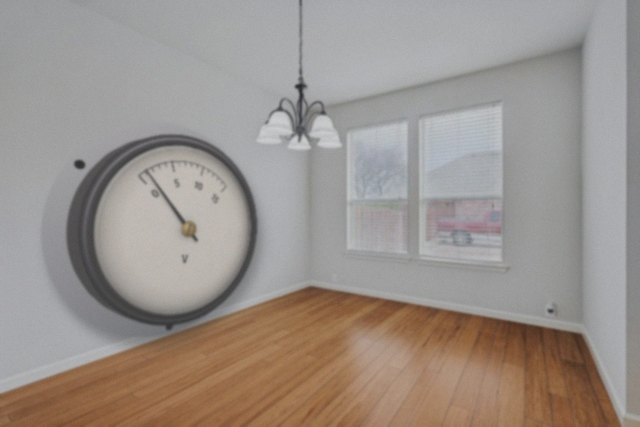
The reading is 1 V
